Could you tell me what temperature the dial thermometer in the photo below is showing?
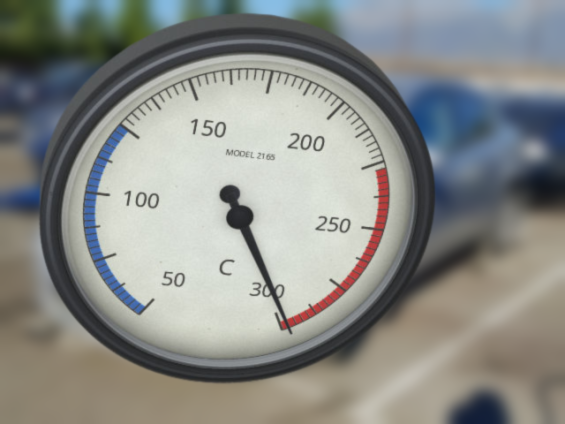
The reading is 297.5 °C
